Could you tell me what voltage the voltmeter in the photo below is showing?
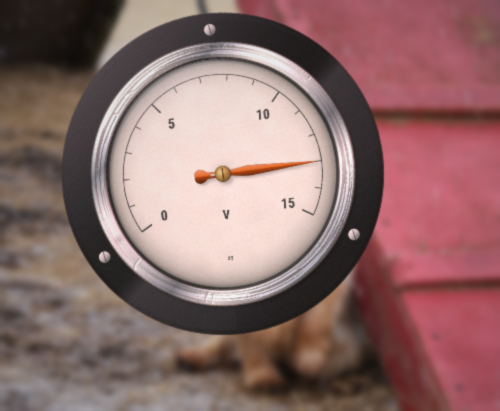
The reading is 13 V
